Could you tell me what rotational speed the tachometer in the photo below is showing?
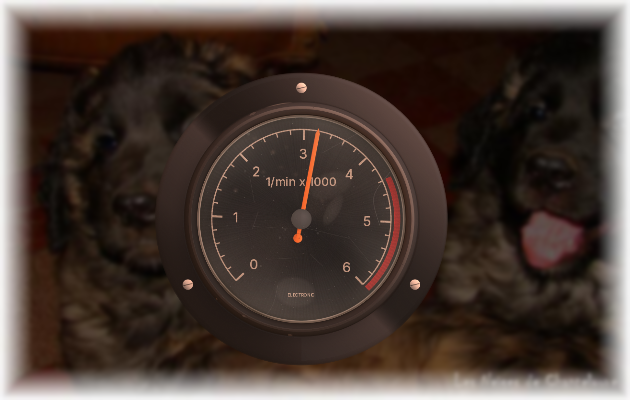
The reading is 3200 rpm
